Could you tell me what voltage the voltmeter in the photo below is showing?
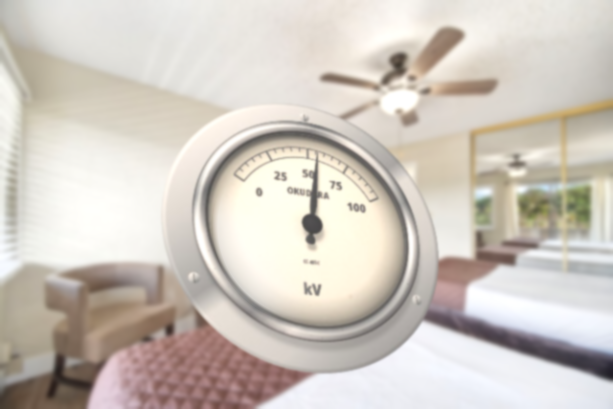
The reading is 55 kV
